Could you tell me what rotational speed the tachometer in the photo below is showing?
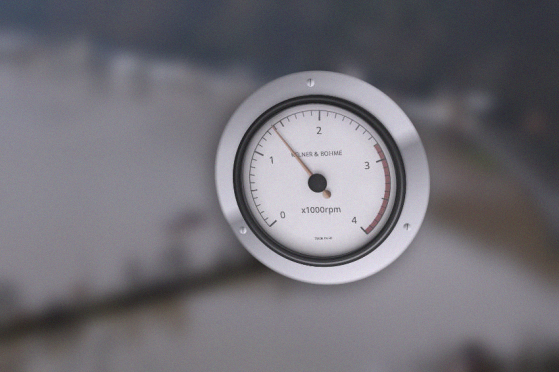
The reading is 1400 rpm
